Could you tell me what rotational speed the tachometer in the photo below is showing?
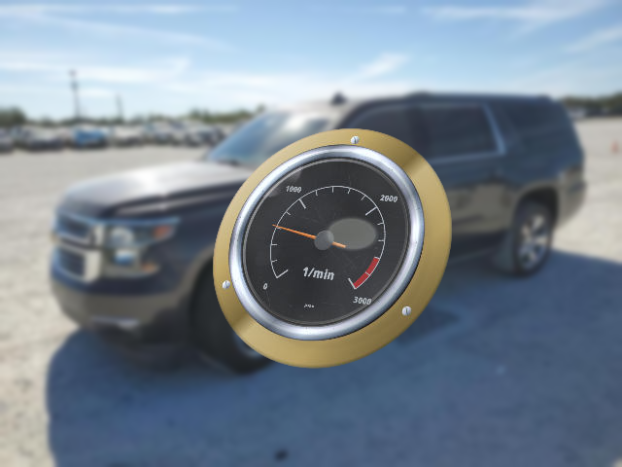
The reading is 600 rpm
